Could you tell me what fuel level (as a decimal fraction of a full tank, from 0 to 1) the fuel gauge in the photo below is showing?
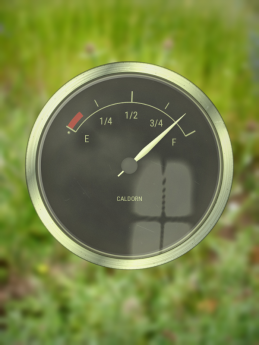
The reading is 0.875
